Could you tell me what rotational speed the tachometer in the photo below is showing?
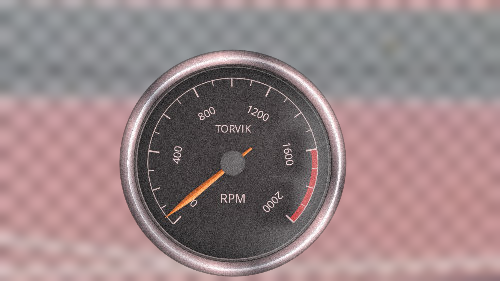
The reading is 50 rpm
